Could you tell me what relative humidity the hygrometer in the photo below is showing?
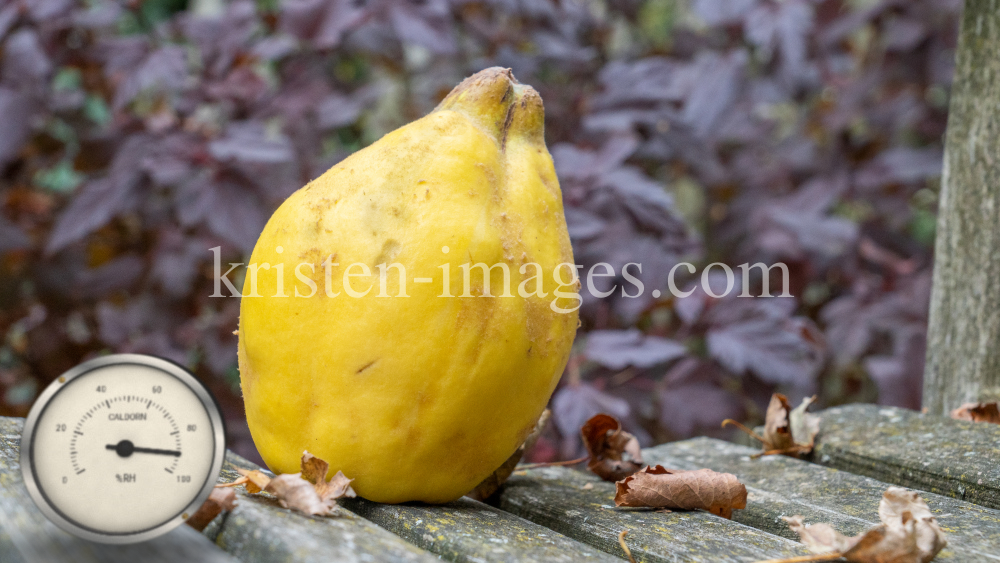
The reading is 90 %
